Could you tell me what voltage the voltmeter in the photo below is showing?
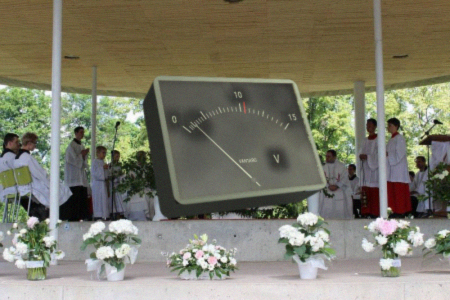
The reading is 2.5 V
